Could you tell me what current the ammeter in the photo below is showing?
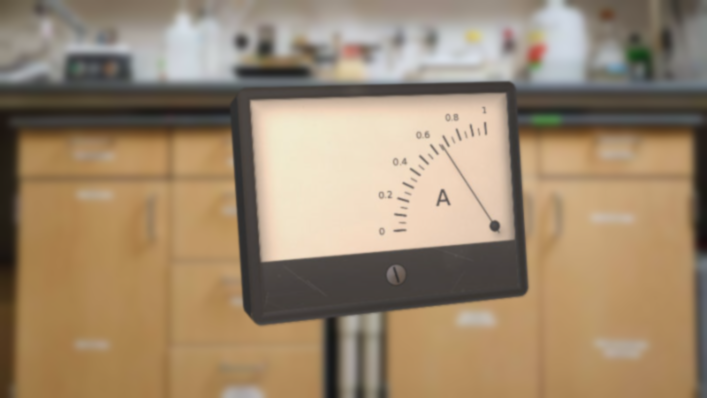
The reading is 0.65 A
